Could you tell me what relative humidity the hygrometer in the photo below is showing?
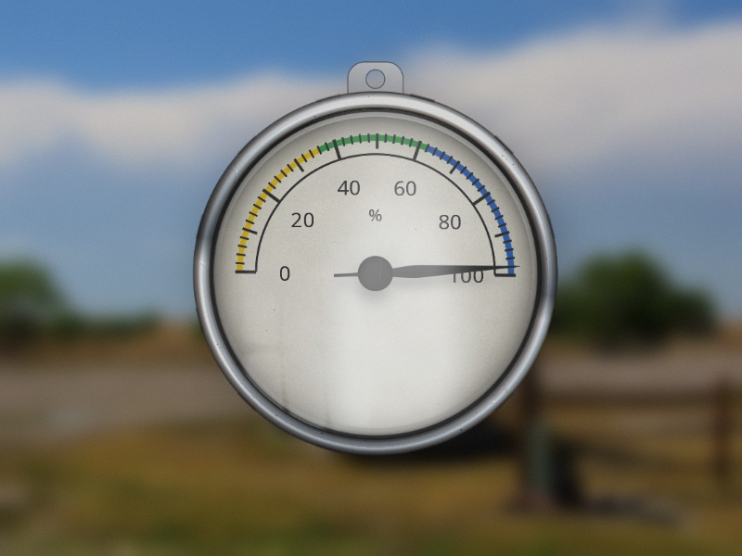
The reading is 98 %
